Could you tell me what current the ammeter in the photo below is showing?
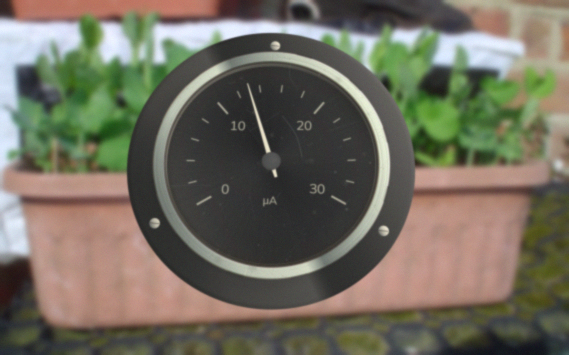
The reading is 13 µA
